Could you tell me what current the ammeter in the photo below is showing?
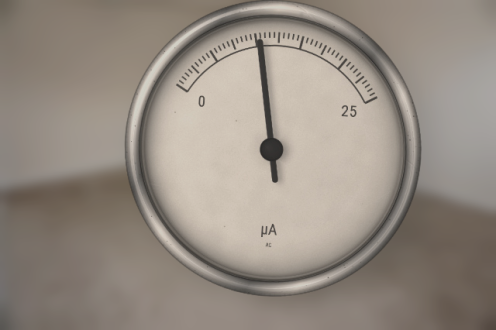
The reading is 10.5 µA
